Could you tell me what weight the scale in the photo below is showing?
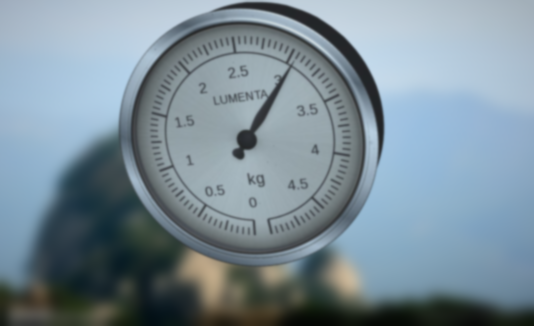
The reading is 3.05 kg
